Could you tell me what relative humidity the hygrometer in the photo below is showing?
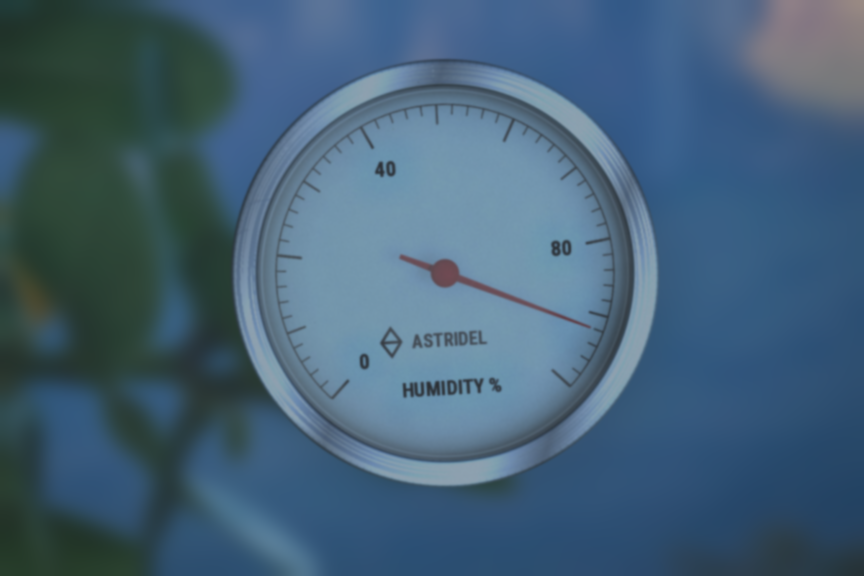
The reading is 92 %
